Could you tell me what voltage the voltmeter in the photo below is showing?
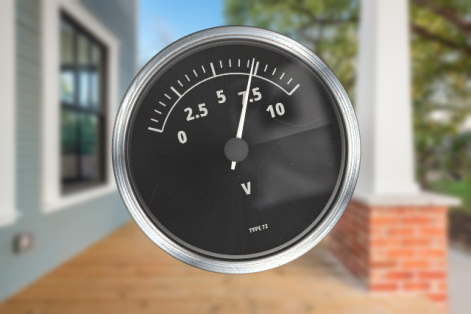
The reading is 7.25 V
